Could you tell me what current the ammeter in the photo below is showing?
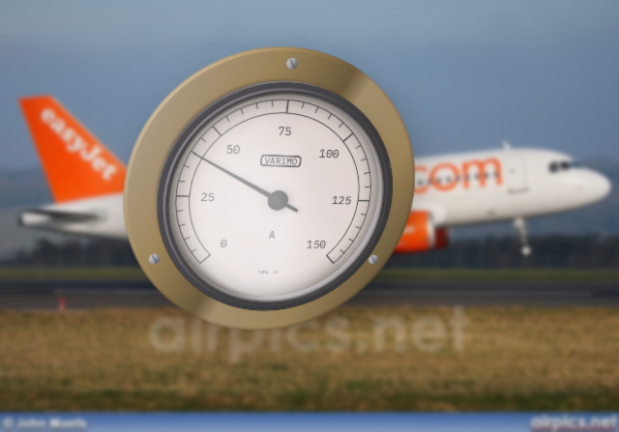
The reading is 40 A
